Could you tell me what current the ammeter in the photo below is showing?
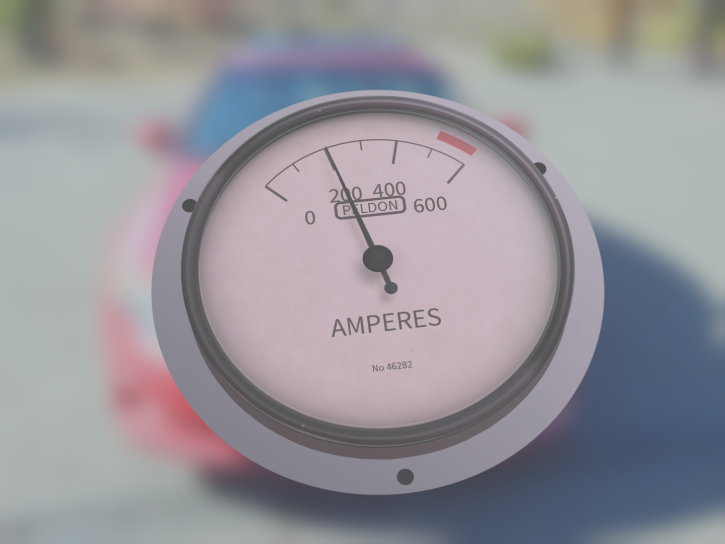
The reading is 200 A
